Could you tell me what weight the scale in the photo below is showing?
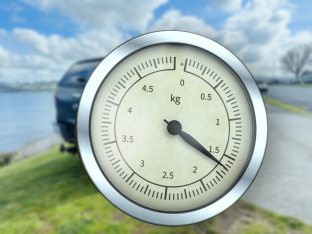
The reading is 1.65 kg
